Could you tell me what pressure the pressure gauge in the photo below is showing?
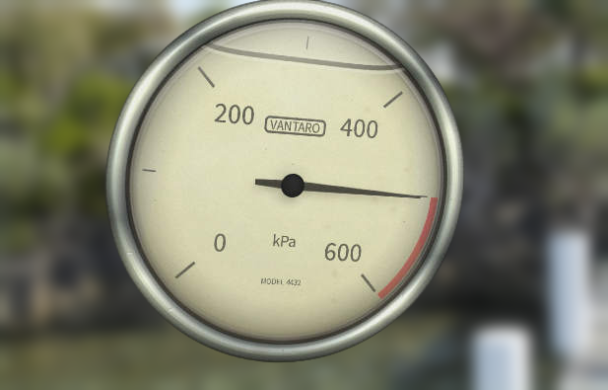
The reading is 500 kPa
